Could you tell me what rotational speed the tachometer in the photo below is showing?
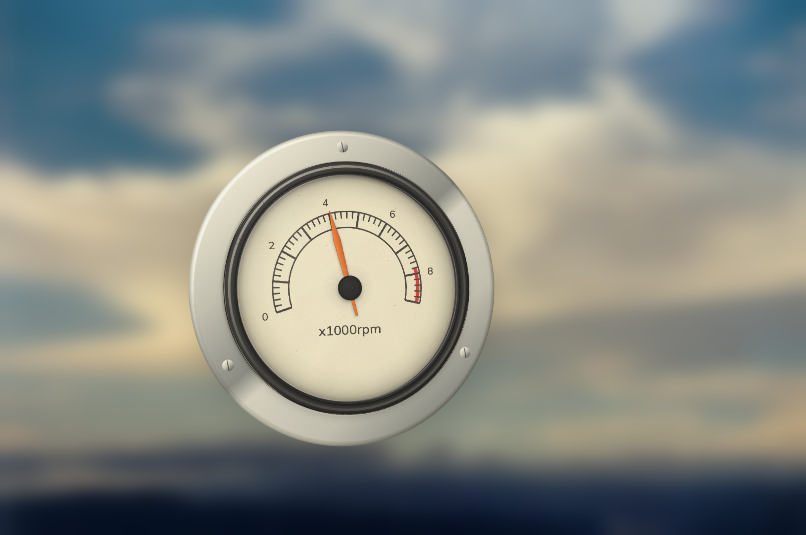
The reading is 4000 rpm
